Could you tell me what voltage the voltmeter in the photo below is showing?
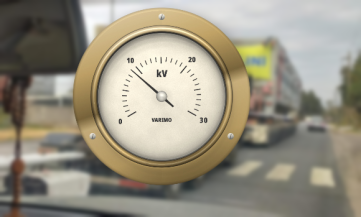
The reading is 9 kV
